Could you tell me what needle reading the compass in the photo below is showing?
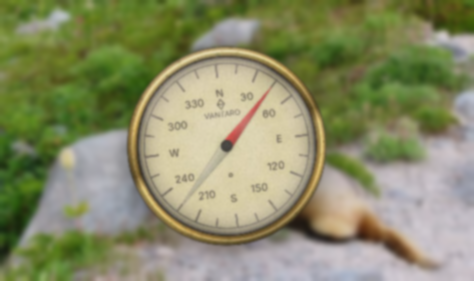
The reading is 45 °
